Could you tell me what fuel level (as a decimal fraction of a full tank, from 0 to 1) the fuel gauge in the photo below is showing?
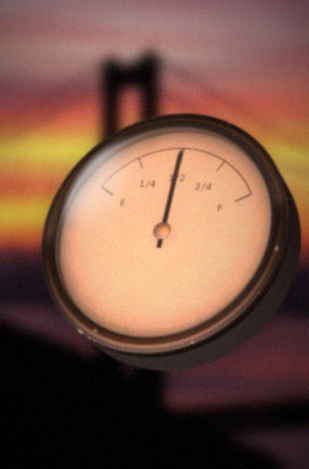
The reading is 0.5
